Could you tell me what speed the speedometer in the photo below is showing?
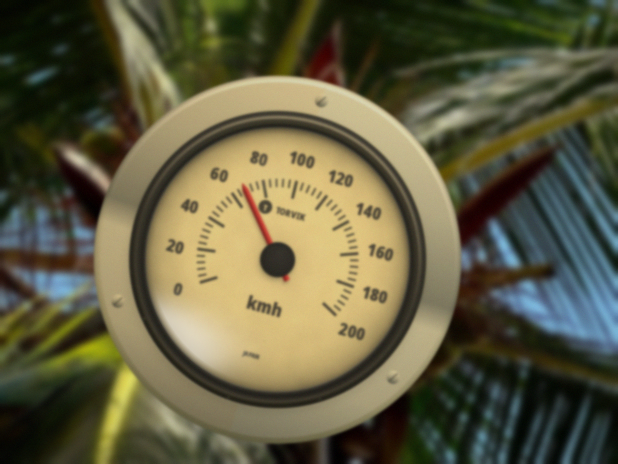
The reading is 68 km/h
